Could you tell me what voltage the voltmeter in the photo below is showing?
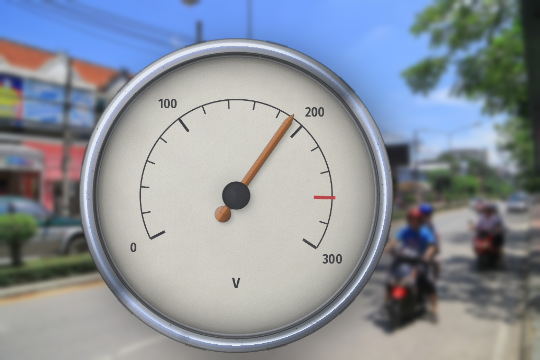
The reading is 190 V
